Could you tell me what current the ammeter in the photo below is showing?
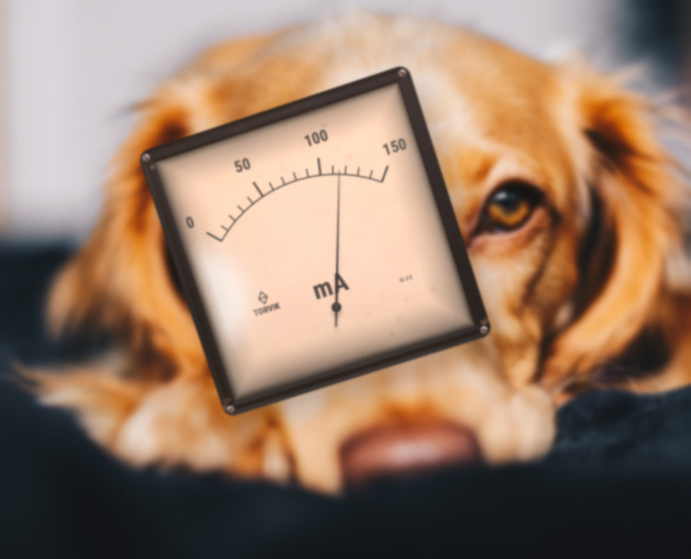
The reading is 115 mA
